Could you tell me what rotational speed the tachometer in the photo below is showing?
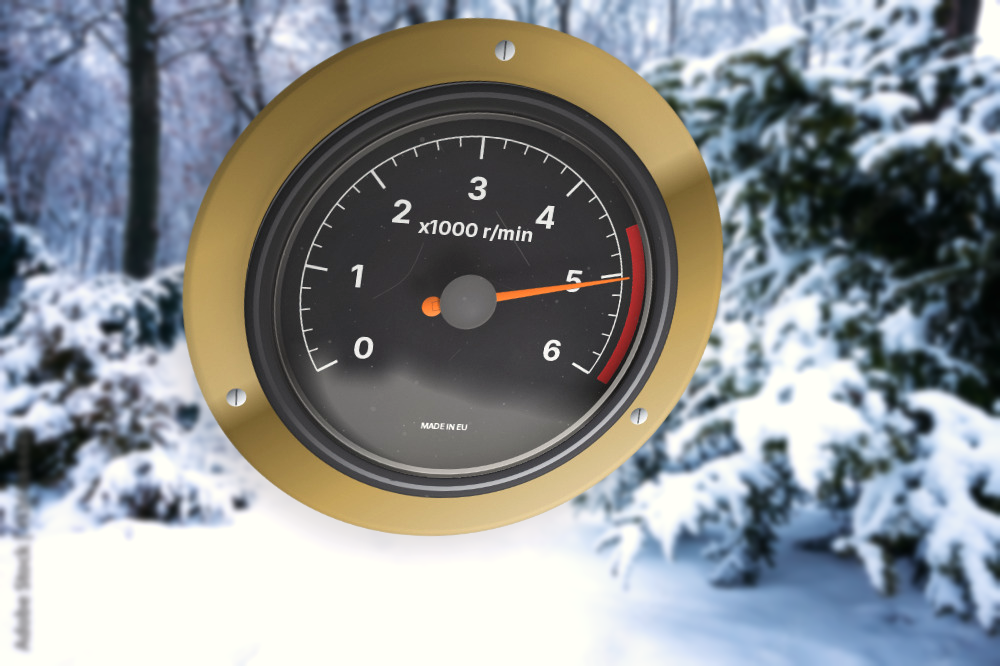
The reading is 5000 rpm
